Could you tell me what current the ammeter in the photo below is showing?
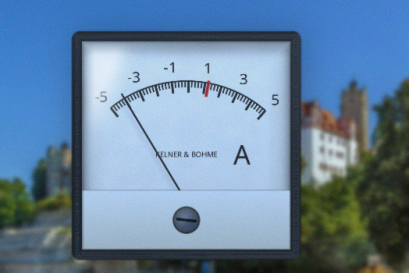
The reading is -4 A
